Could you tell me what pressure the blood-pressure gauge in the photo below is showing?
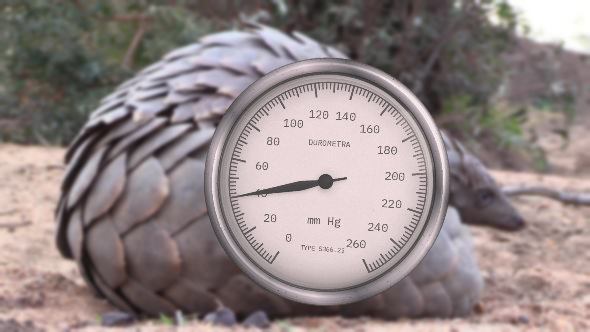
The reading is 40 mmHg
